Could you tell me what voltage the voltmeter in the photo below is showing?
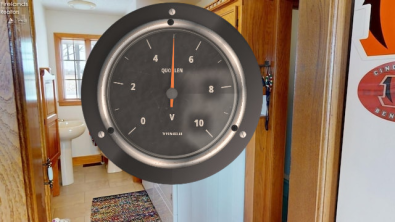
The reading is 5 V
